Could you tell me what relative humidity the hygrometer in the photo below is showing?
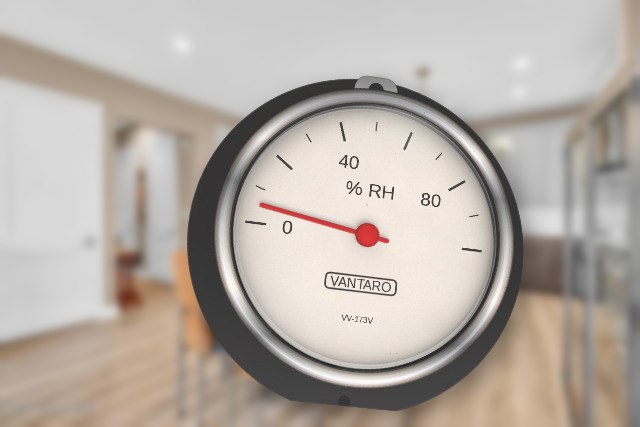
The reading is 5 %
